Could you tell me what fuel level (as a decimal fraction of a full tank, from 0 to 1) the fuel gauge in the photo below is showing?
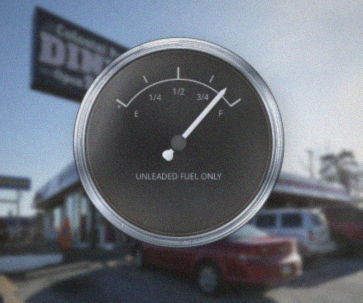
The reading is 0.875
